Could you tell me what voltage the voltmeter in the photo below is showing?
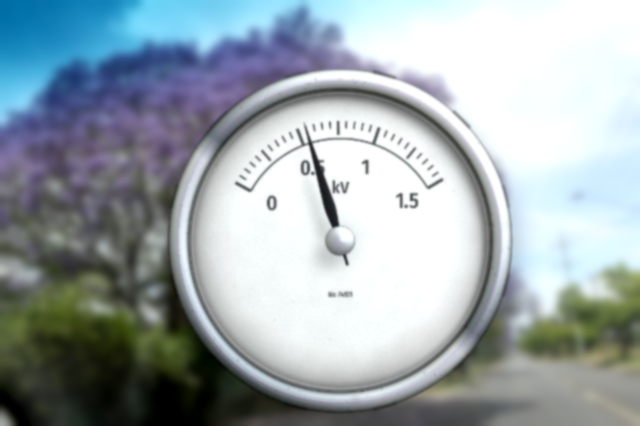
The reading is 0.55 kV
